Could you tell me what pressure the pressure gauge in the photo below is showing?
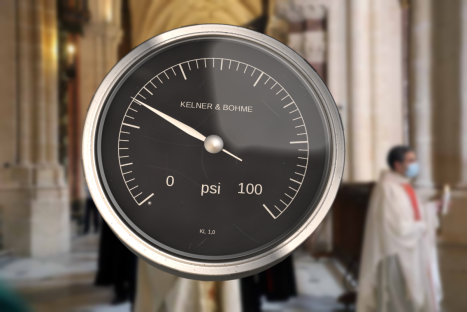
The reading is 26 psi
